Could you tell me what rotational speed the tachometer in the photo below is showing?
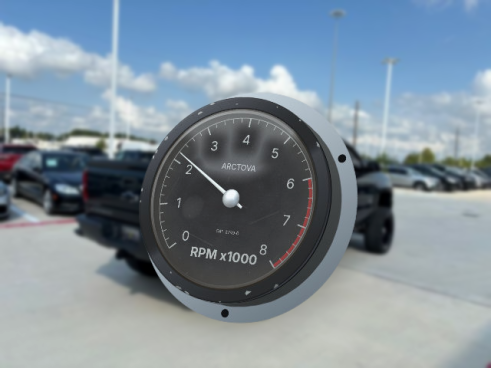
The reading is 2200 rpm
